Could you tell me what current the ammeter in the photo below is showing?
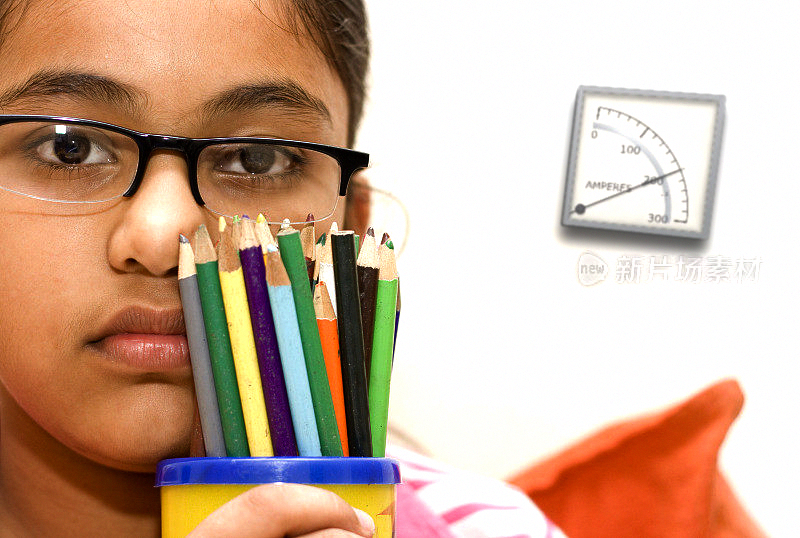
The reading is 200 A
